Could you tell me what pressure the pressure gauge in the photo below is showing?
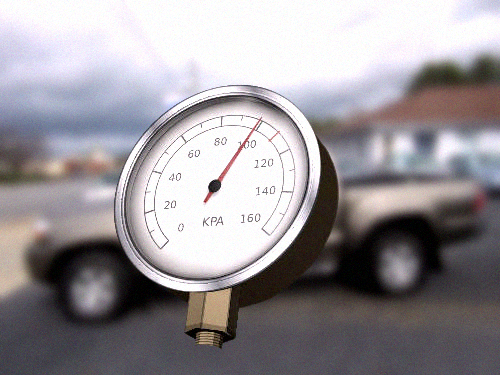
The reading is 100 kPa
